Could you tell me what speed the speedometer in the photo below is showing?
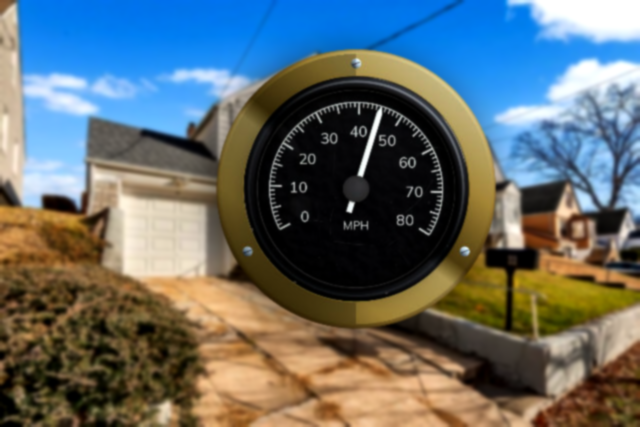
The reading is 45 mph
